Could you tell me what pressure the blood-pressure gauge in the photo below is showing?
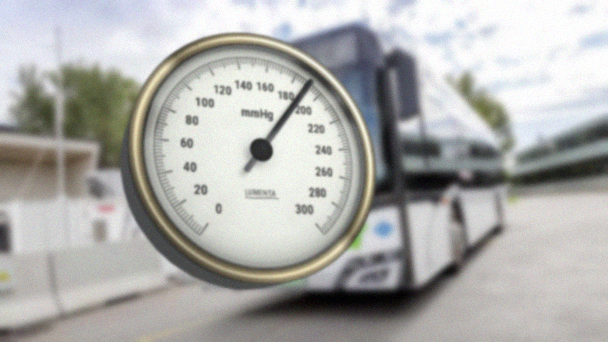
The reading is 190 mmHg
